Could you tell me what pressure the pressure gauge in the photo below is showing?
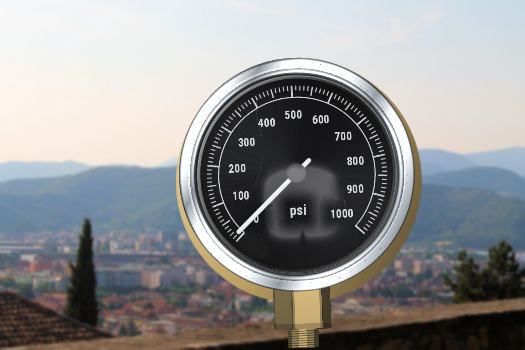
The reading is 10 psi
